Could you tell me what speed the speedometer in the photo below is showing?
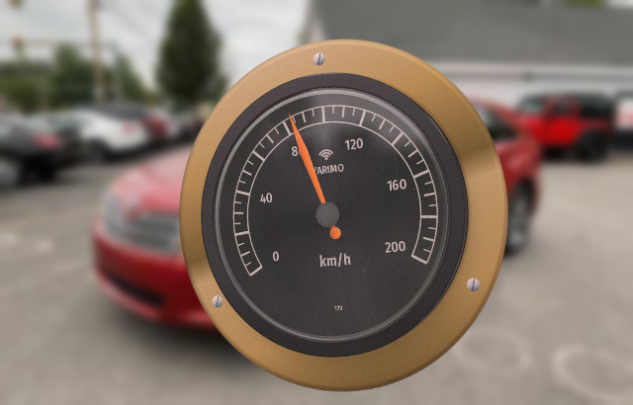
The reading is 85 km/h
